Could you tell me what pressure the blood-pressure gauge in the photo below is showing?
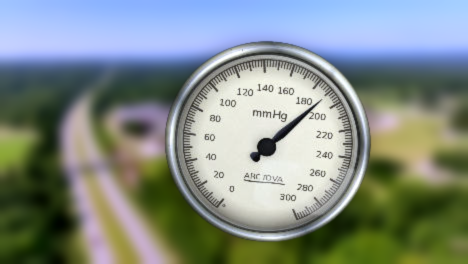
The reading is 190 mmHg
